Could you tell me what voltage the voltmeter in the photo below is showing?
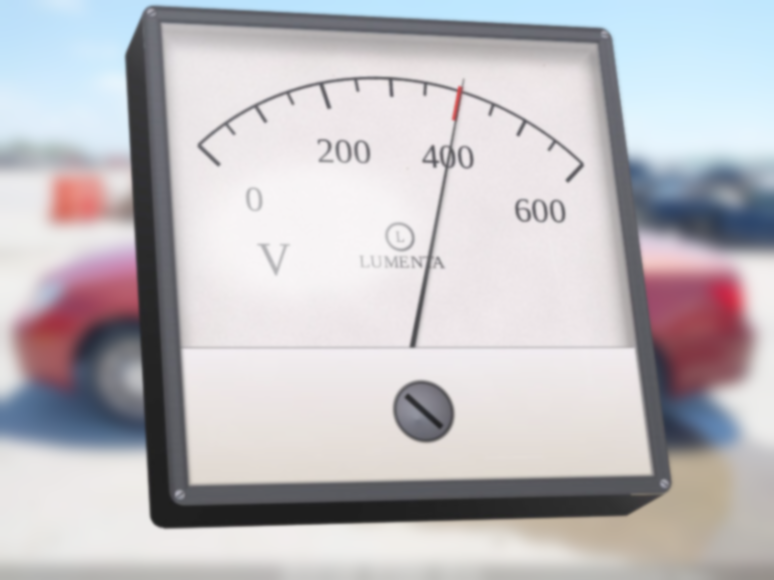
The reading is 400 V
